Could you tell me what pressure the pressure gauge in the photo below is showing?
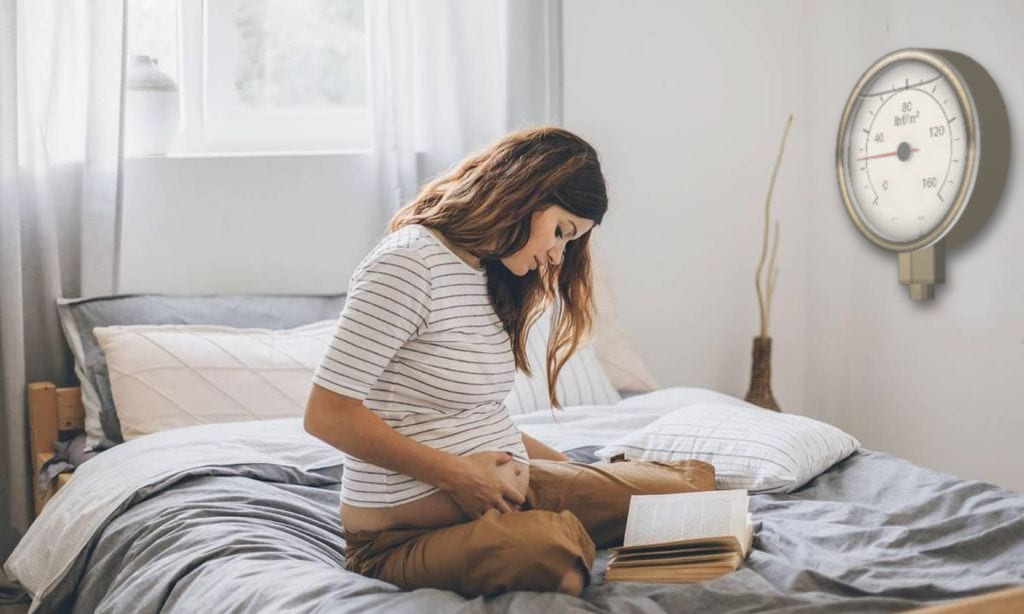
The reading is 25 psi
